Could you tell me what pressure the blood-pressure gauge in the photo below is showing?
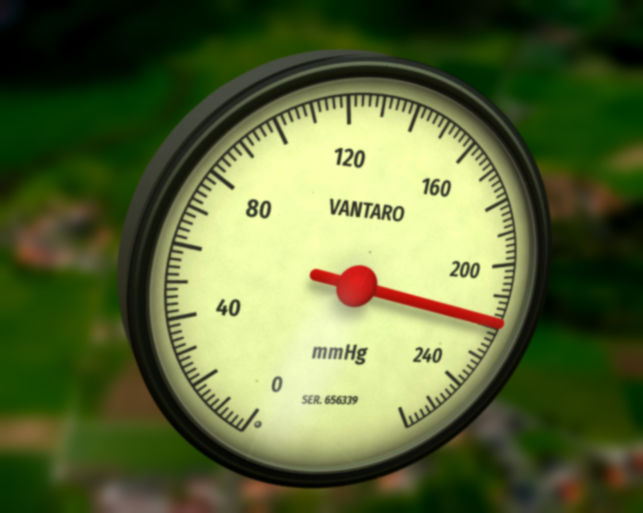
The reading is 218 mmHg
